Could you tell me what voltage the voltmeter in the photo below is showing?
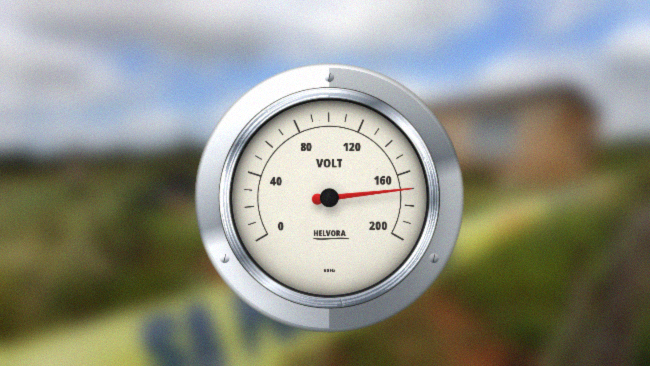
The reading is 170 V
